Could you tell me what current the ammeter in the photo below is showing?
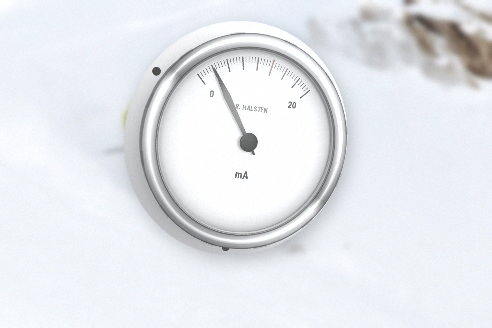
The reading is 2.5 mA
